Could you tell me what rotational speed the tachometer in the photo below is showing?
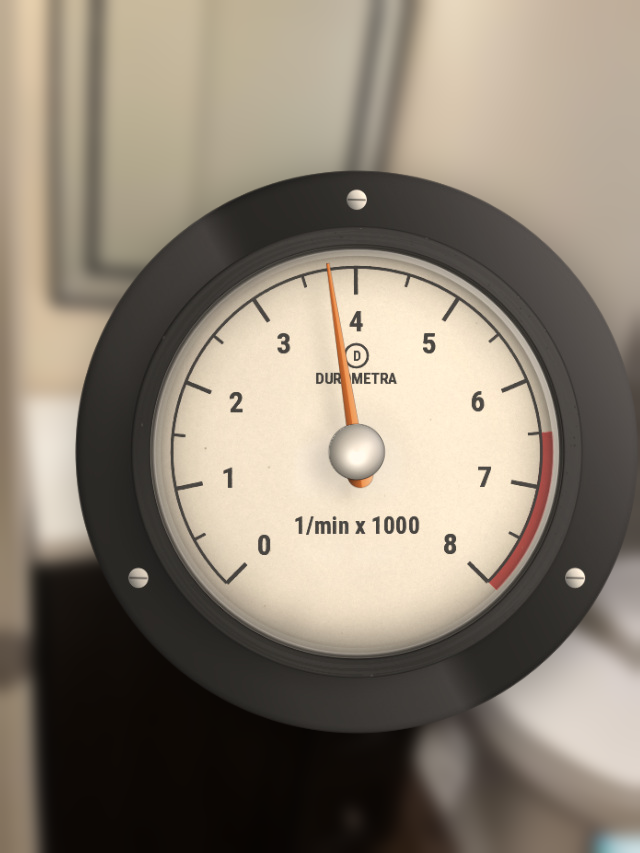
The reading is 3750 rpm
